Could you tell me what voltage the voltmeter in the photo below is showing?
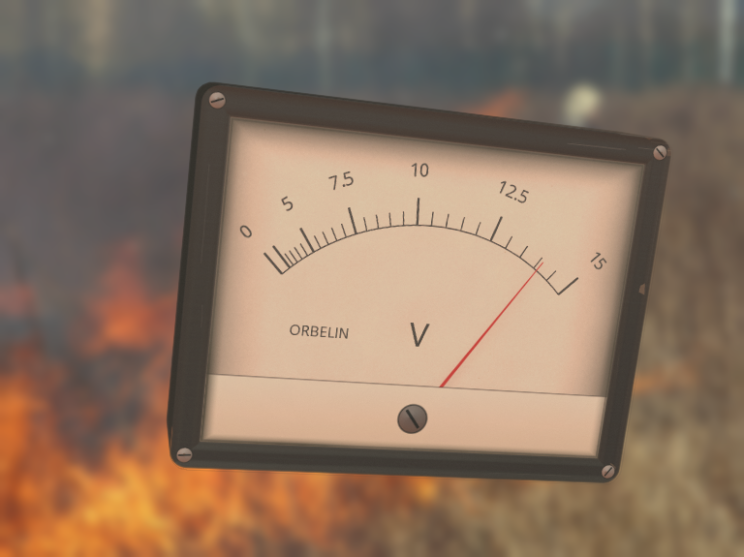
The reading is 14 V
